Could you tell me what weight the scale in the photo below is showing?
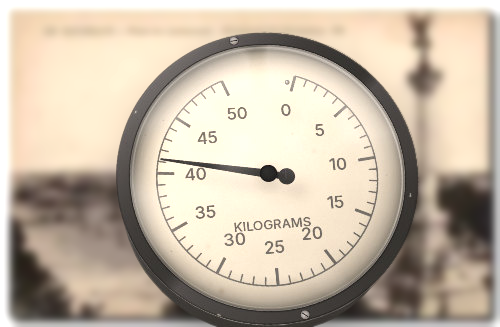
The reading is 41 kg
